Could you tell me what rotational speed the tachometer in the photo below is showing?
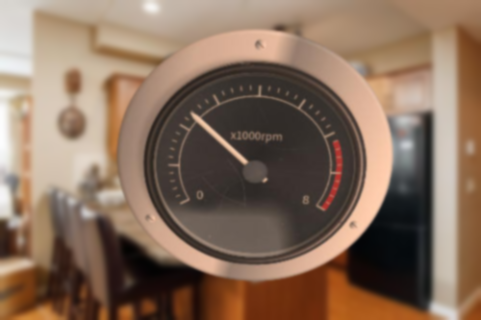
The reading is 2400 rpm
